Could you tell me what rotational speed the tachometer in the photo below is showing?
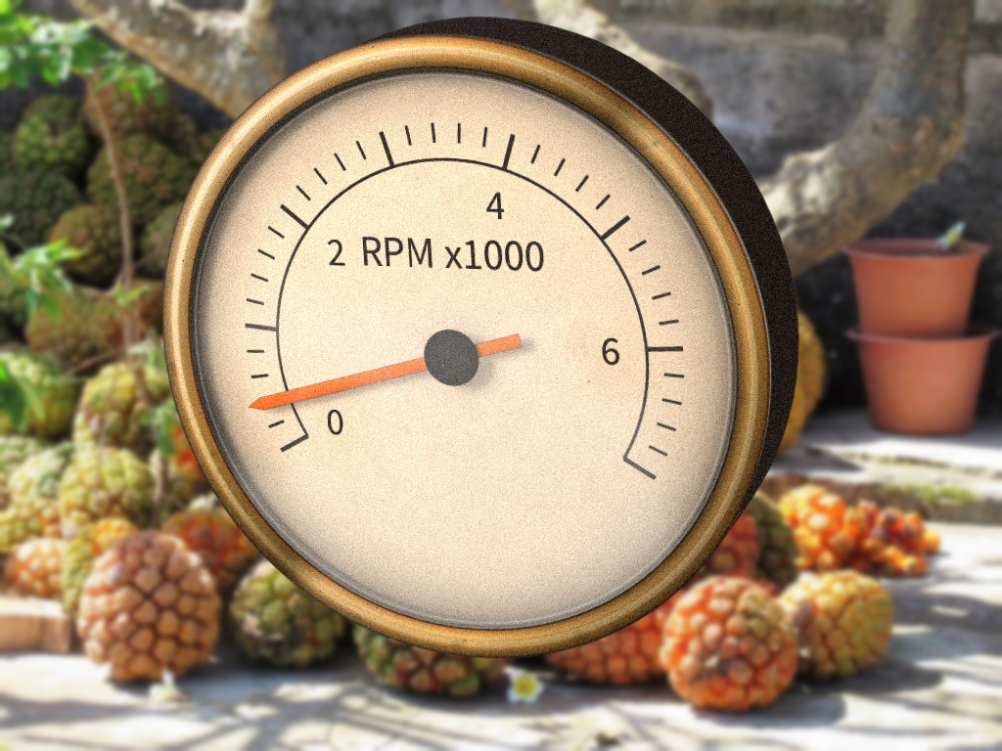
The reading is 400 rpm
